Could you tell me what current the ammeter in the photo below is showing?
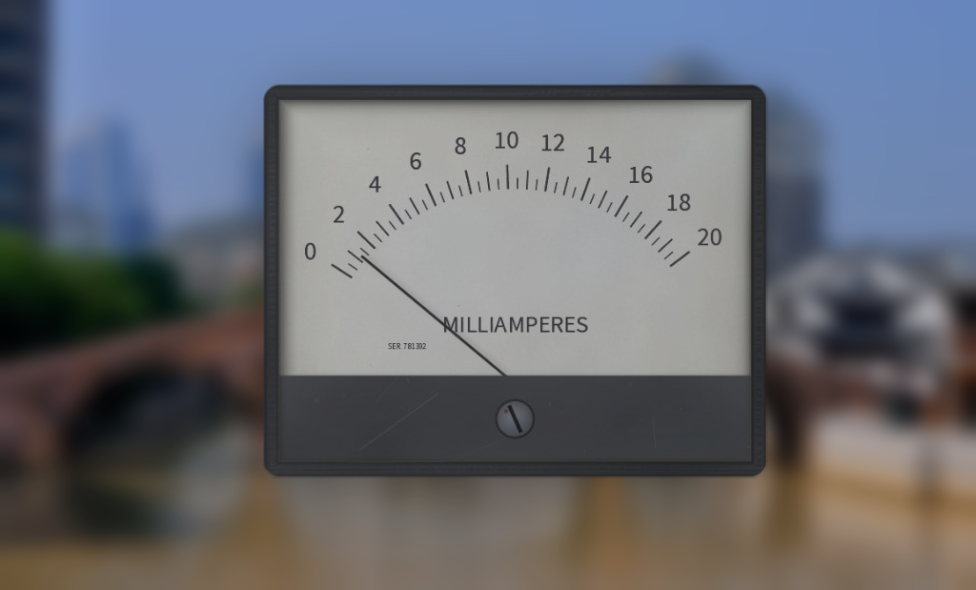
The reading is 1.25 mA
